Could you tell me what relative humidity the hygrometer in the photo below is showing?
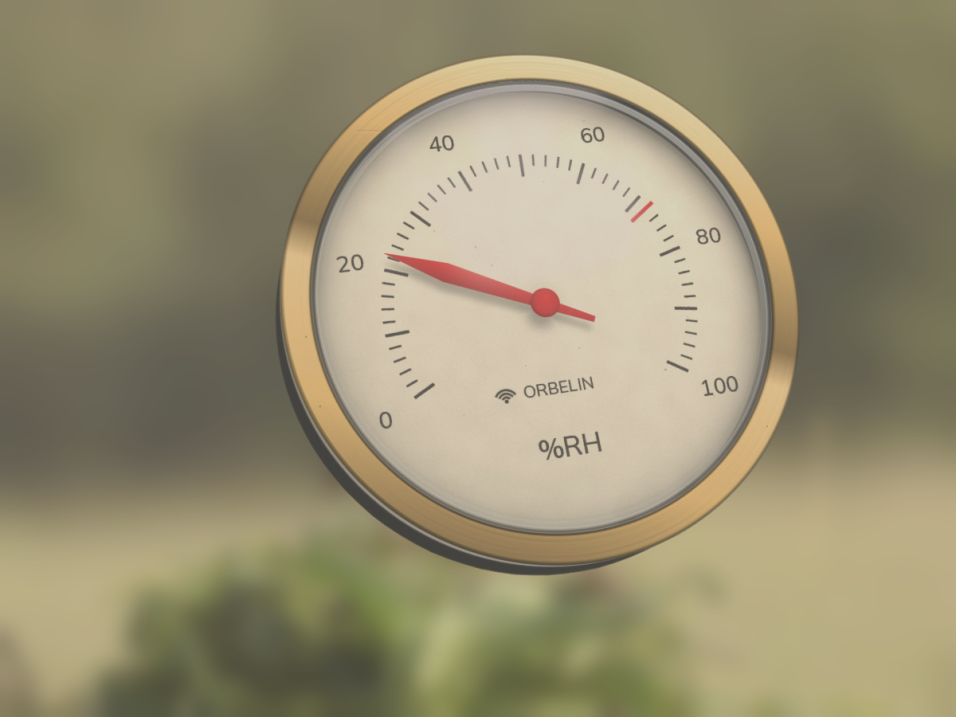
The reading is 22 %
